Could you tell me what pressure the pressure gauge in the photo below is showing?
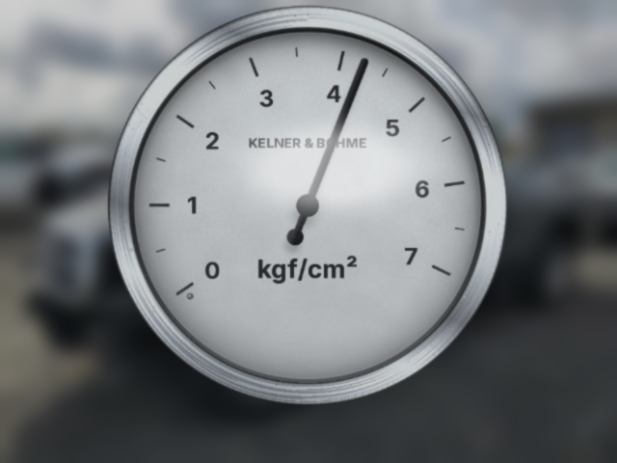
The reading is 4.25 kg/cm²
